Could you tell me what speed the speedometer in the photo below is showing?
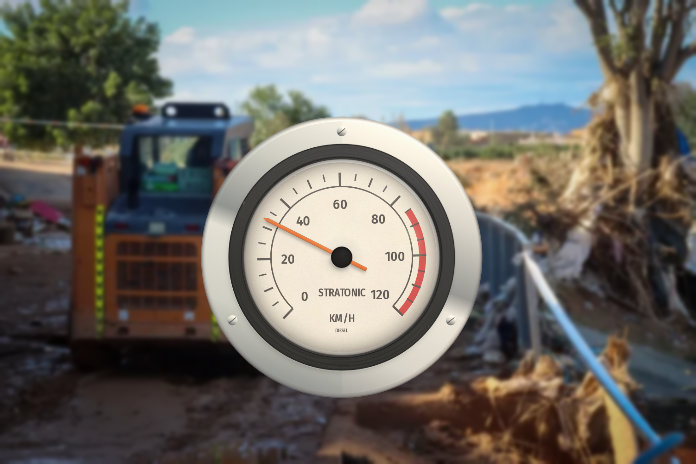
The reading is 32.5 km/h
